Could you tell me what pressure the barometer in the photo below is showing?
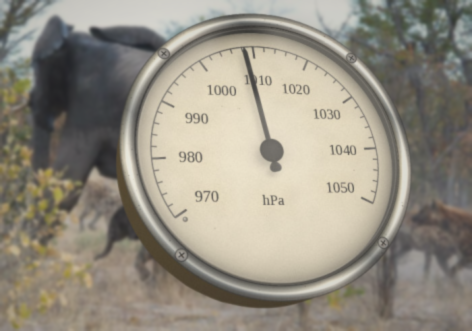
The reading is 1008 hPa
